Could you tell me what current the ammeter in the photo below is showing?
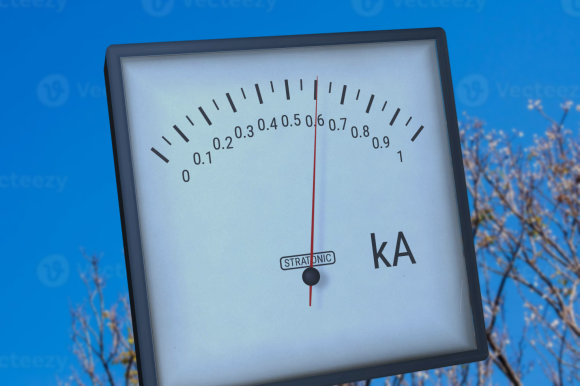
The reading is 0.6 kA
